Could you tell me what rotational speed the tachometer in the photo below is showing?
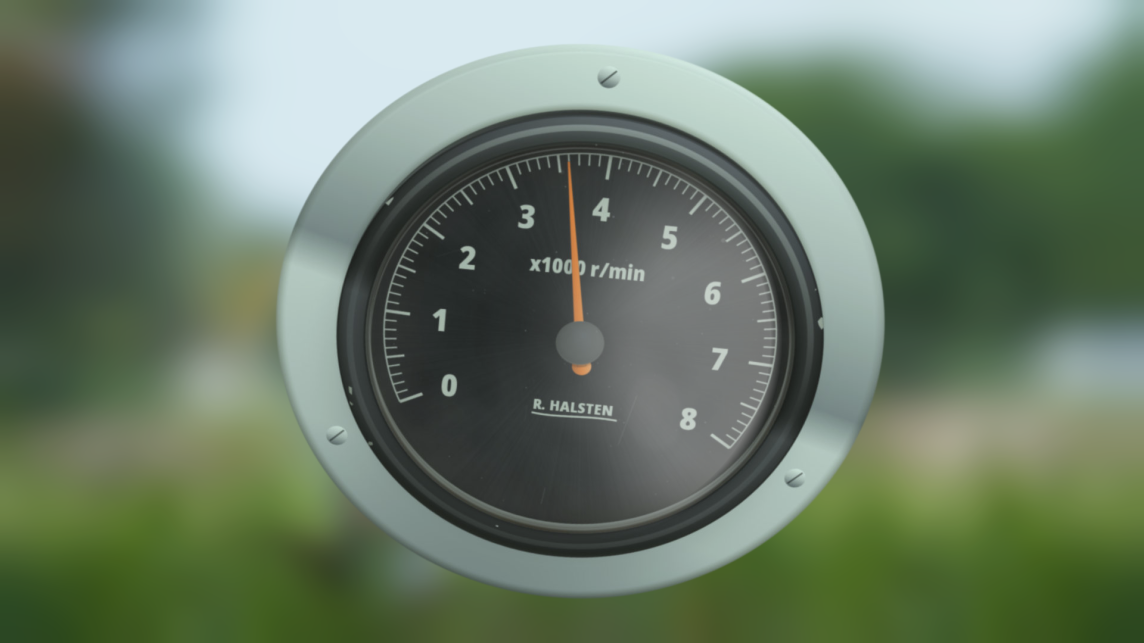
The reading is 3600 rpm
